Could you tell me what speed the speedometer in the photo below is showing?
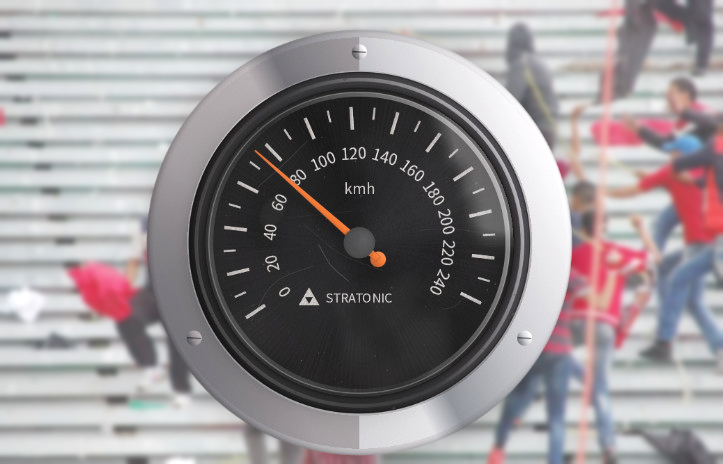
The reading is 75 km/h
